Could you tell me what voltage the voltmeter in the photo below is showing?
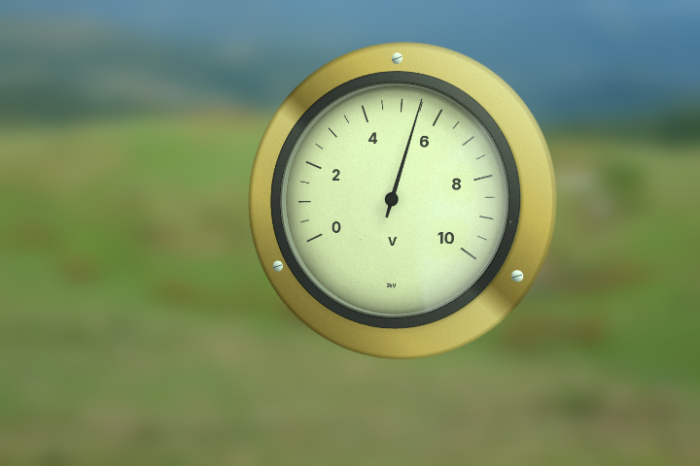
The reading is 5.5 V
